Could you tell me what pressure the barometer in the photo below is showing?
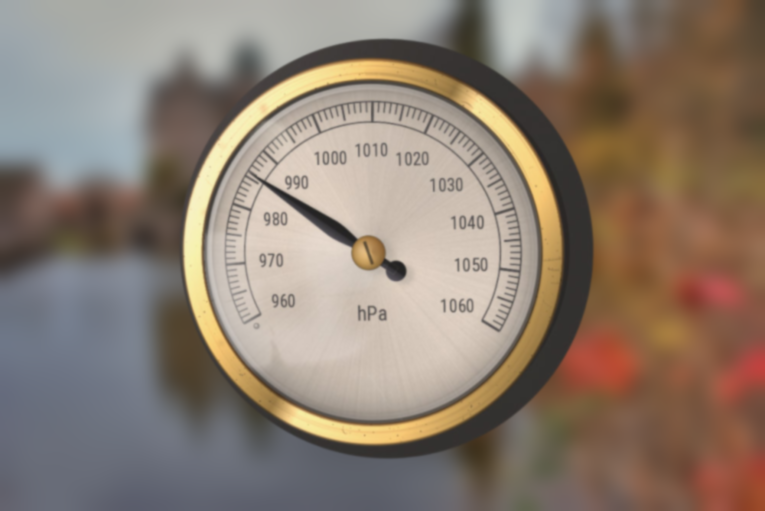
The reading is 986 hPa
